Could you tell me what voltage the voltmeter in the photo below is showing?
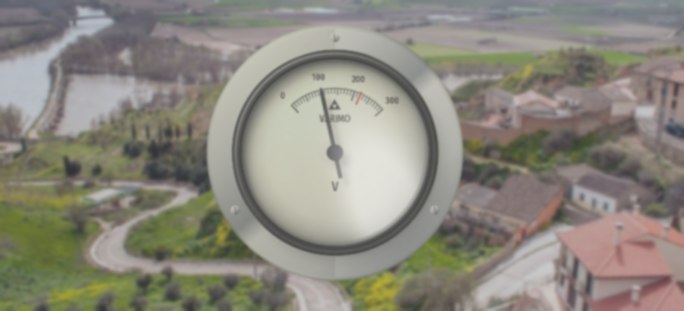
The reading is 100 V
